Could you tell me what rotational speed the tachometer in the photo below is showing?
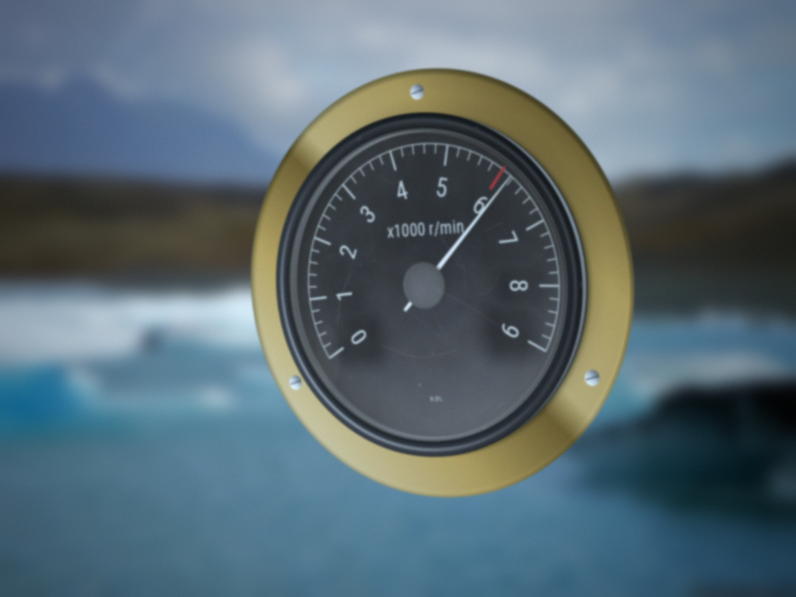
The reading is 6200 rpm
